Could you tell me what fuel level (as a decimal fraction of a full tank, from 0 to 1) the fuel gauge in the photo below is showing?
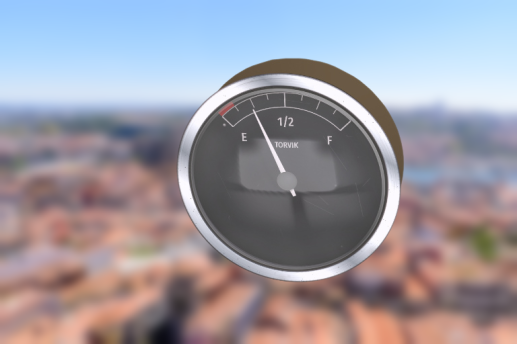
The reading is 0.25
